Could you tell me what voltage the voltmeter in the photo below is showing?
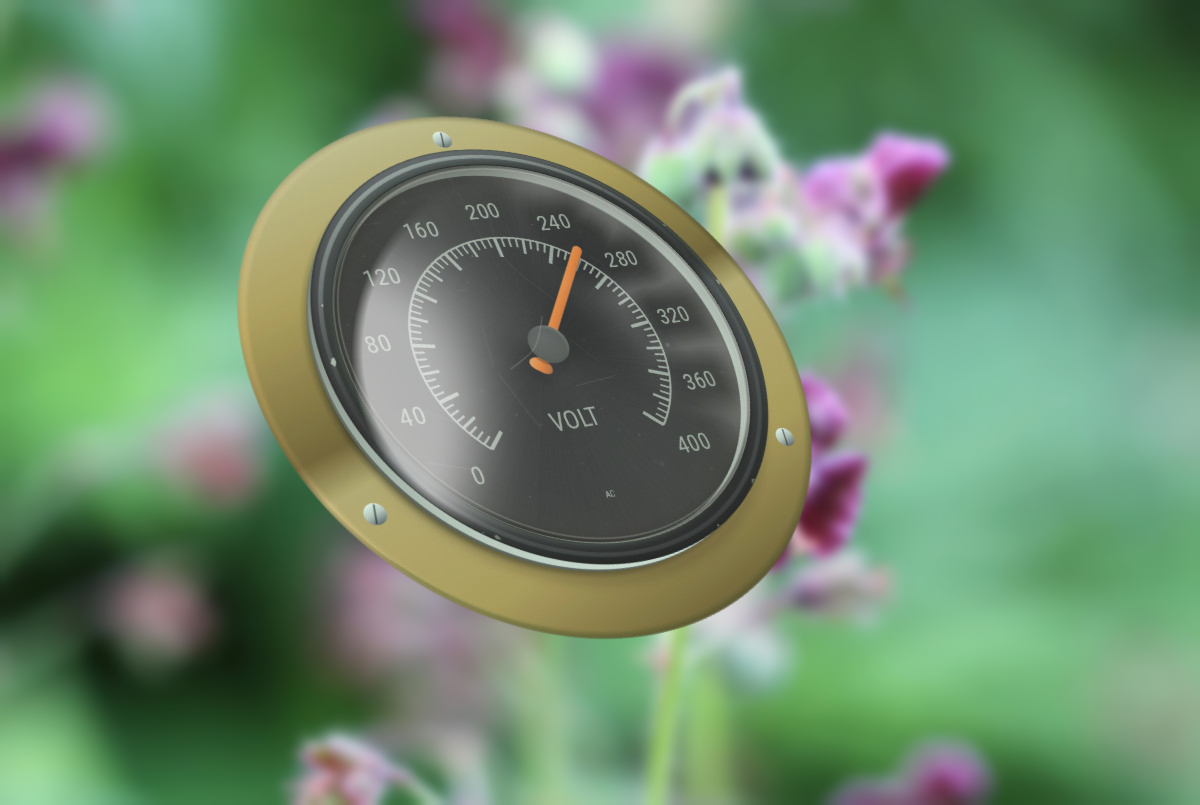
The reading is 255 V
